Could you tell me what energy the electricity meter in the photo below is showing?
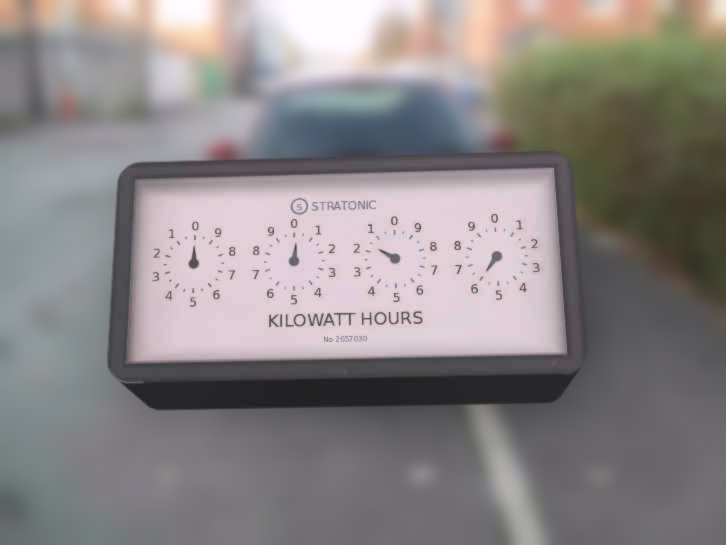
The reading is 16 kWh
